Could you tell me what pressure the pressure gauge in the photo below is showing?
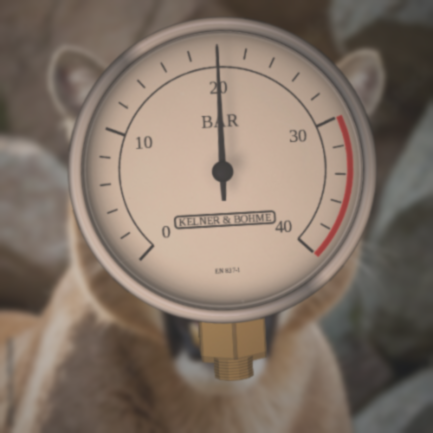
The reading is 20 bar
